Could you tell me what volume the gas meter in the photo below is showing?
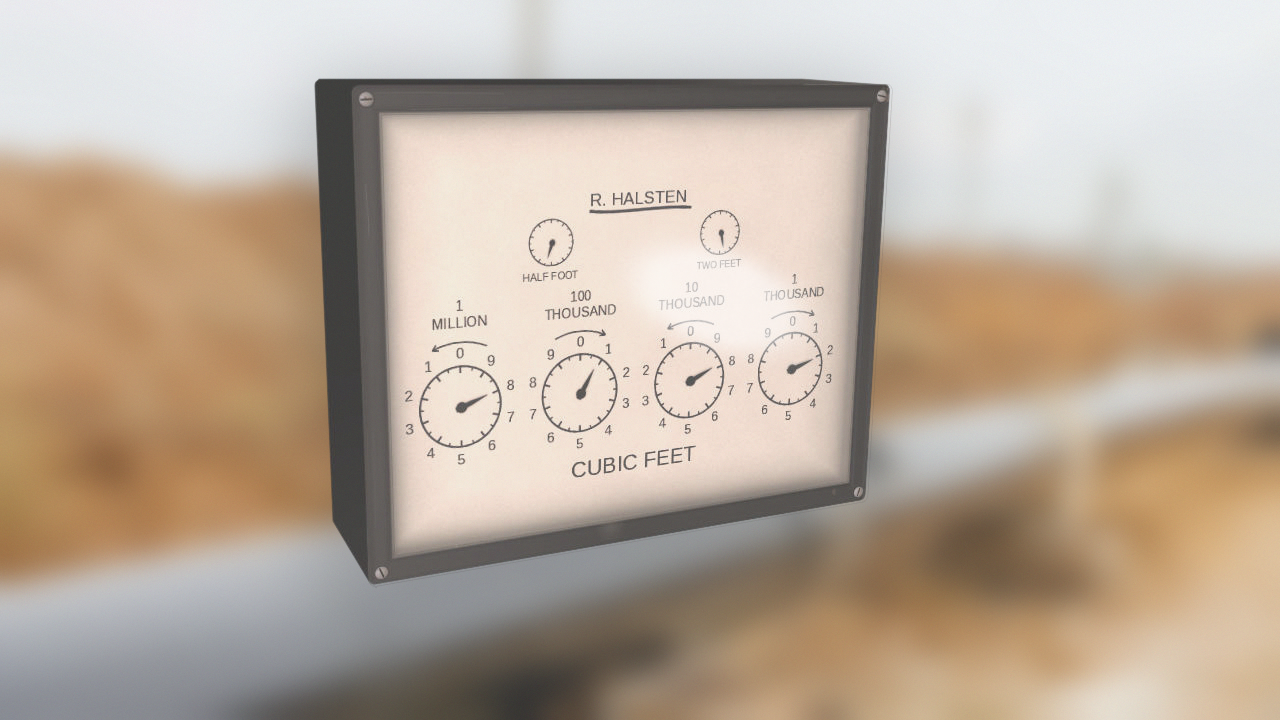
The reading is 808200 ft³
